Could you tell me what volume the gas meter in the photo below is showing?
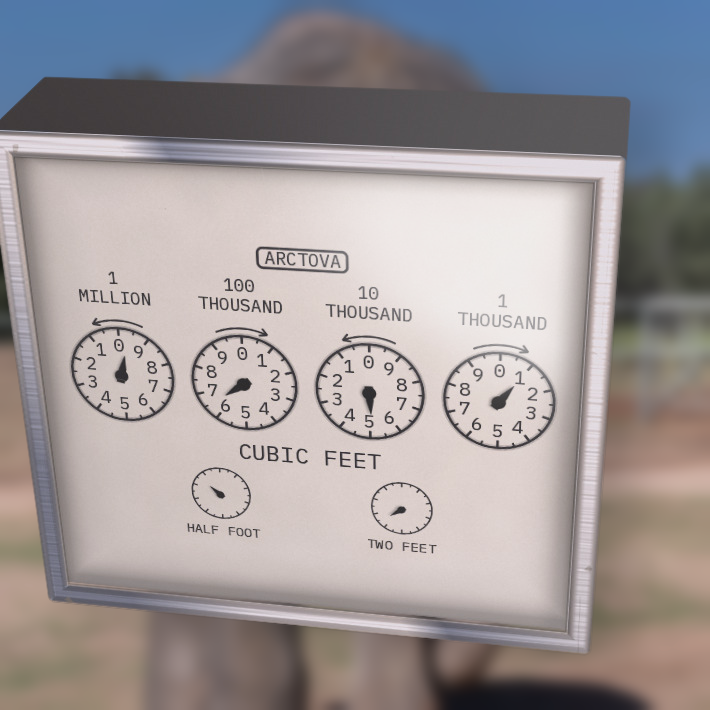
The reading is 965100 ft³
